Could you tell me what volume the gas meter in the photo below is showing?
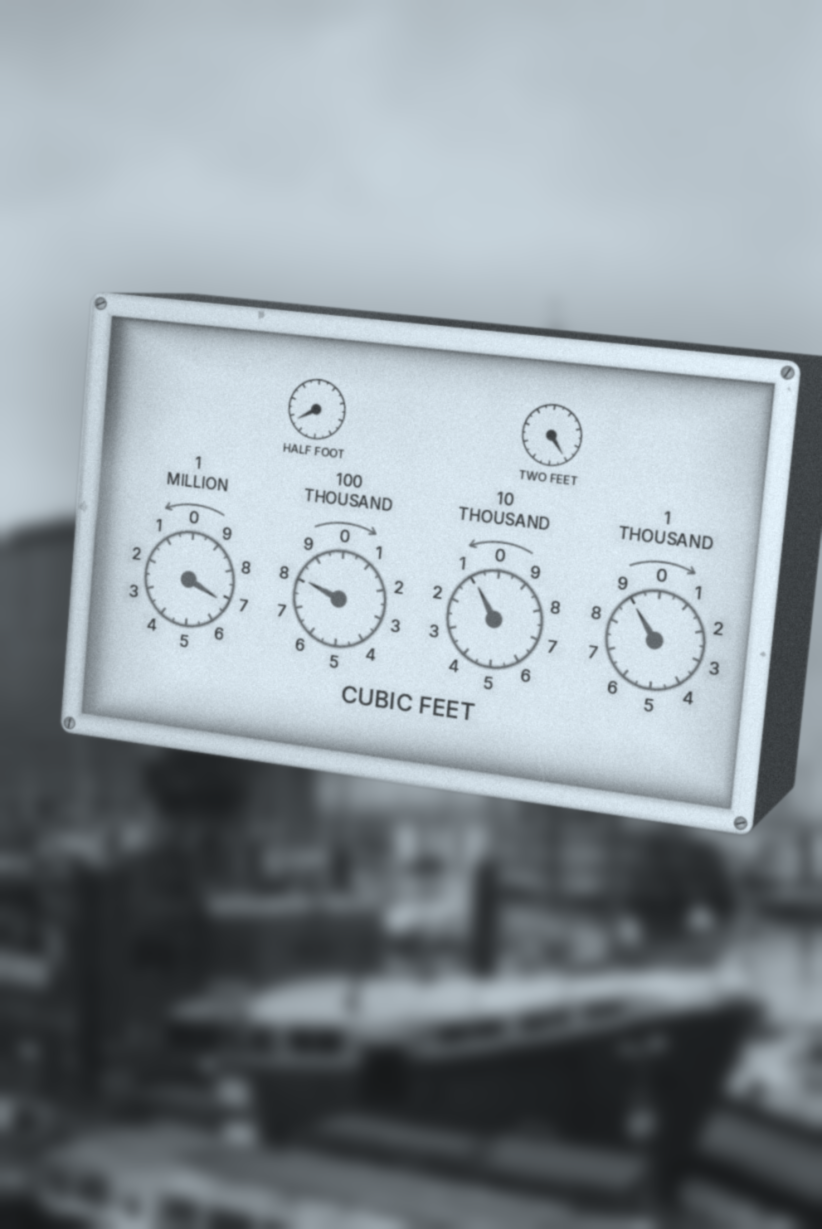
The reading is 680900 ft³
